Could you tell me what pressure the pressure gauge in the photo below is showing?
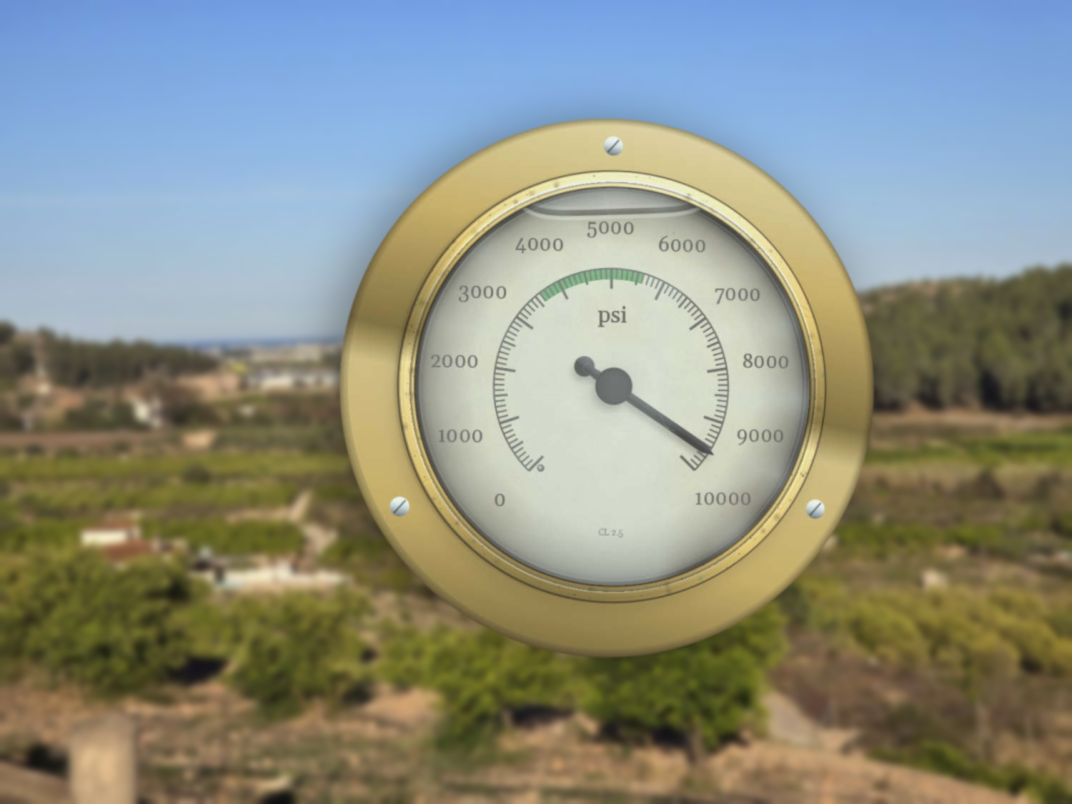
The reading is 9600 psi
